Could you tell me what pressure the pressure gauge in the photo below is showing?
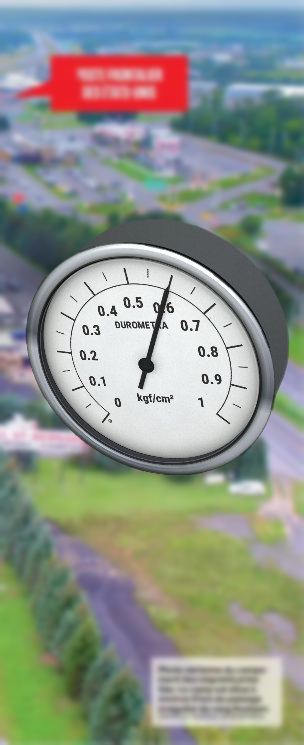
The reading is 0.6 kg/cm²
